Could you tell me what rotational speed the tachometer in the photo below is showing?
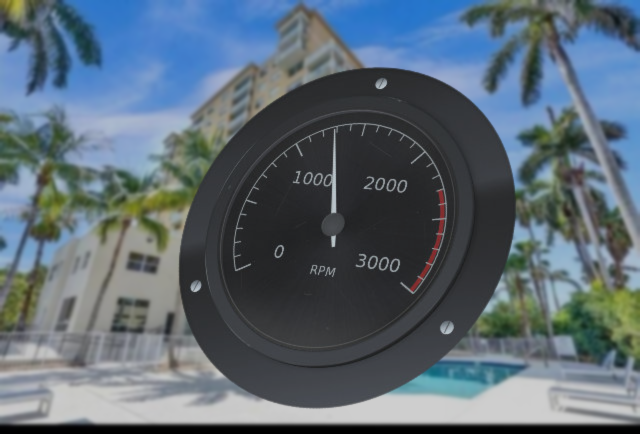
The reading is 1300 rpm
